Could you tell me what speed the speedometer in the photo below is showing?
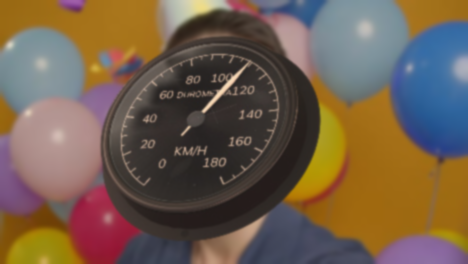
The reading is 110 km/h
